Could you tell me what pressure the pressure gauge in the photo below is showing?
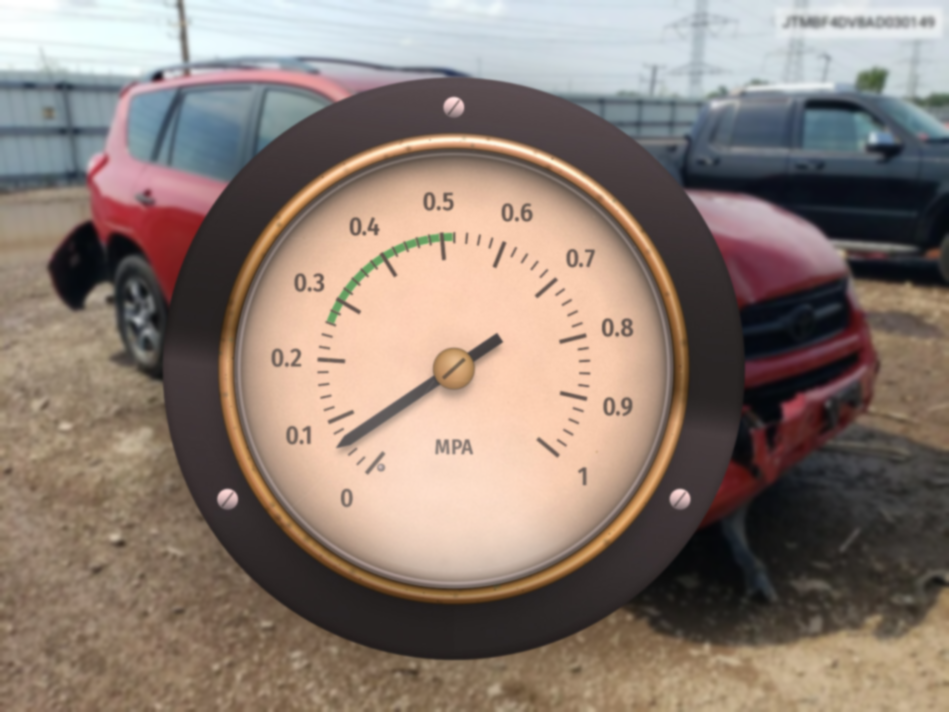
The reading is 0.06 MPa
